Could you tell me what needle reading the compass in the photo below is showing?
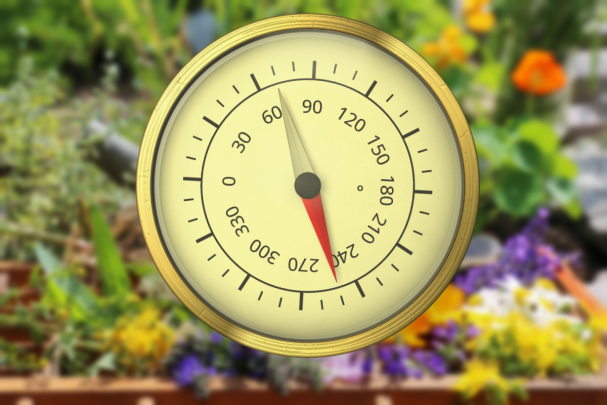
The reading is 250 °
